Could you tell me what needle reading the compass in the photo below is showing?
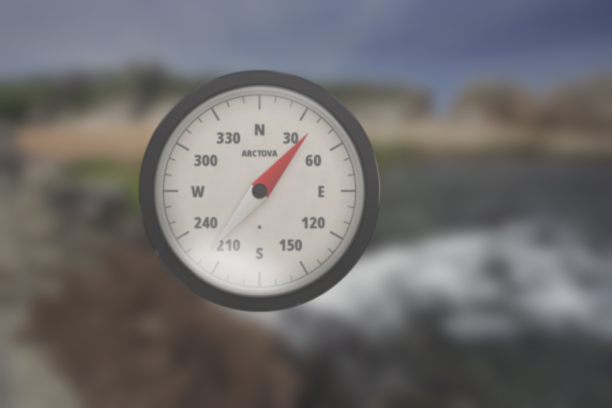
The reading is 40 °
